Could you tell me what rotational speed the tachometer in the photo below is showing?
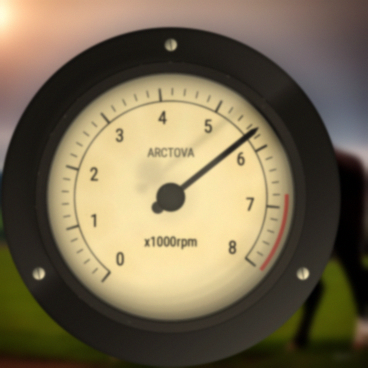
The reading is 5700 rpm
